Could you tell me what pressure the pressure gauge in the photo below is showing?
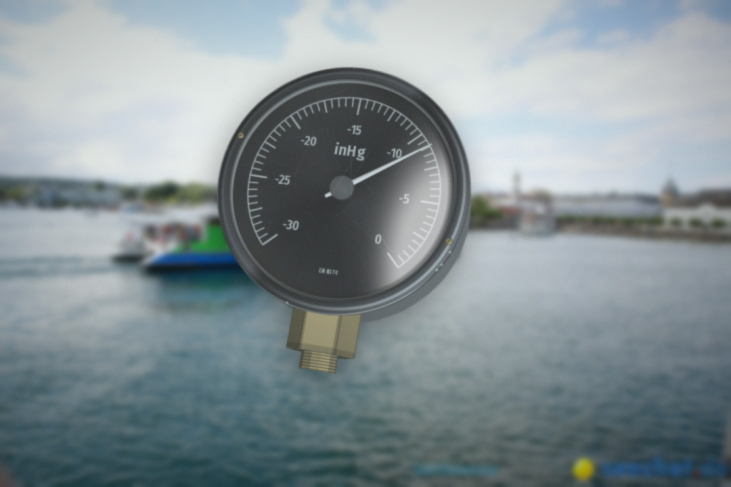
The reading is -9 inHg
